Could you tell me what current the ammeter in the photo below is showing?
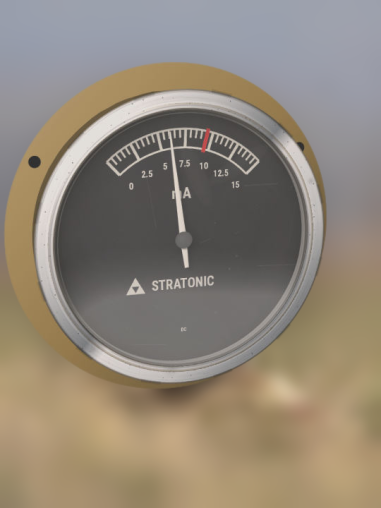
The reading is 6 mA
